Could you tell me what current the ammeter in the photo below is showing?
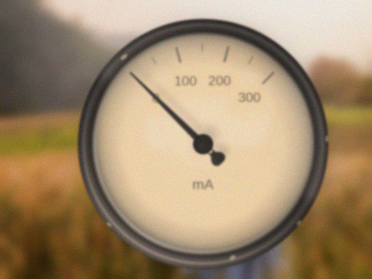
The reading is 0 mA
